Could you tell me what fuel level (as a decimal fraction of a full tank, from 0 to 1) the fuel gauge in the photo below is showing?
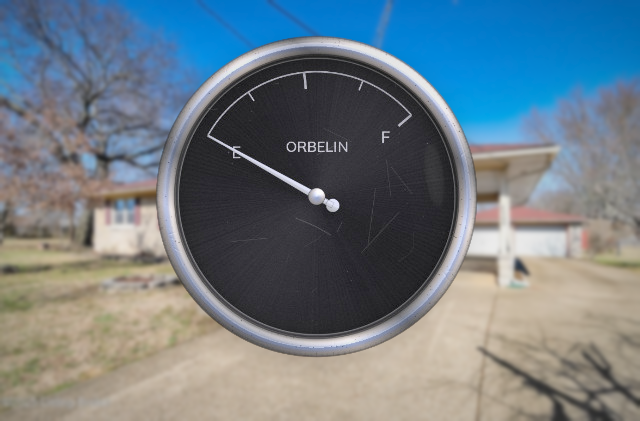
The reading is 0
